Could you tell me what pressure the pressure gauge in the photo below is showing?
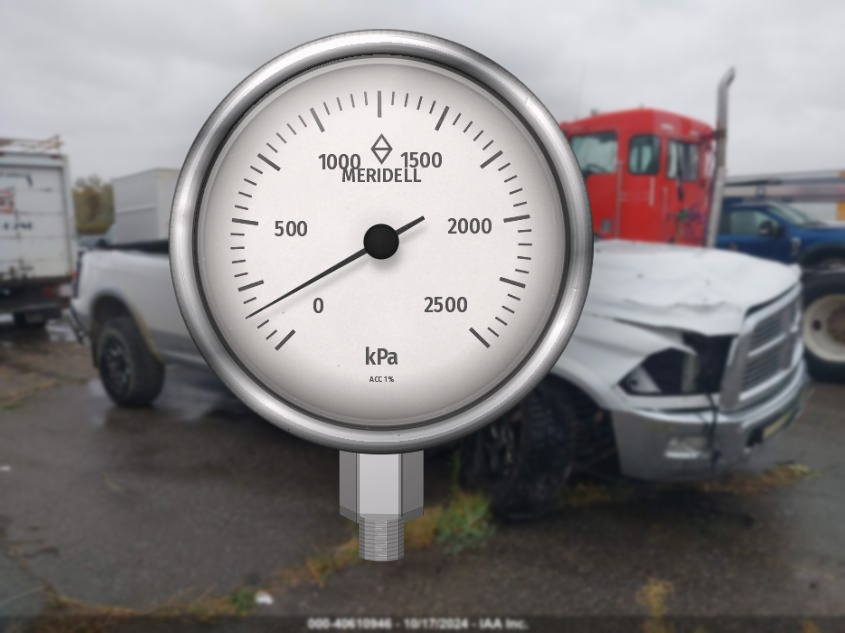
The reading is 150 kPa
